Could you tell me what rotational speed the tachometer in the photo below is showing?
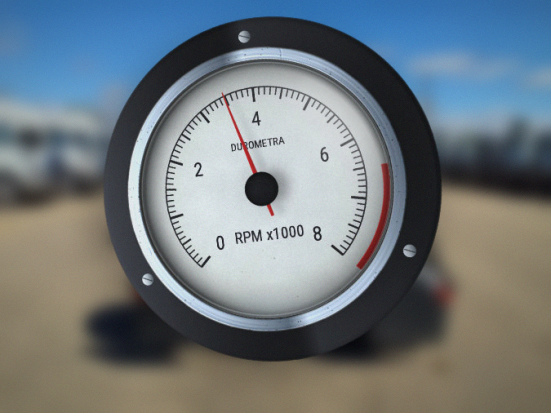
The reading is 3500 rpm
